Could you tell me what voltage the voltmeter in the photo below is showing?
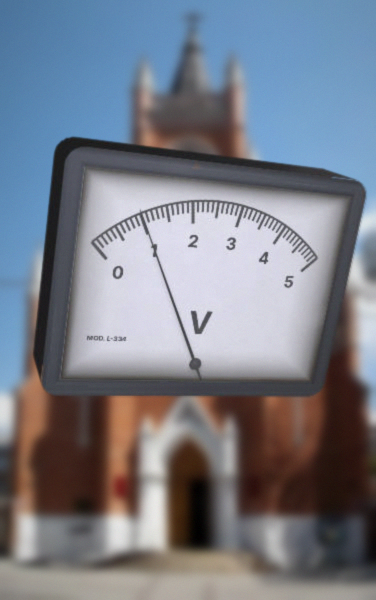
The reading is 1 V
